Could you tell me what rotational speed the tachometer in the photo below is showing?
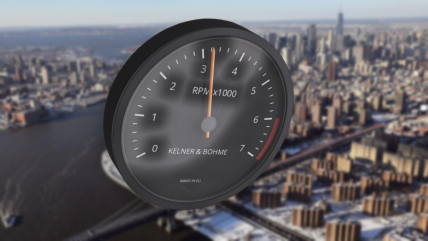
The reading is 3200 rpm
